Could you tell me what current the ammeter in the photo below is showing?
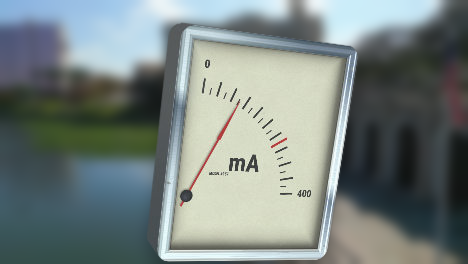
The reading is 100 mA
